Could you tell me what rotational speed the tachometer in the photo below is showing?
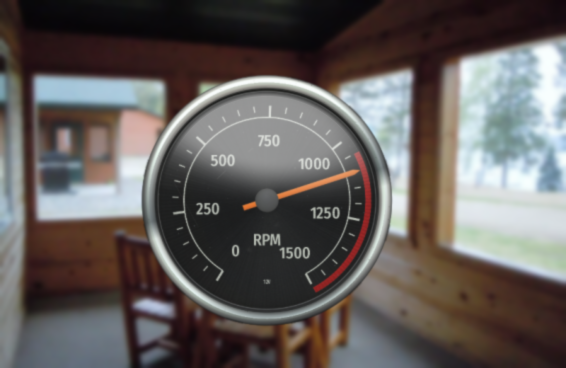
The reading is 1100 rpm
